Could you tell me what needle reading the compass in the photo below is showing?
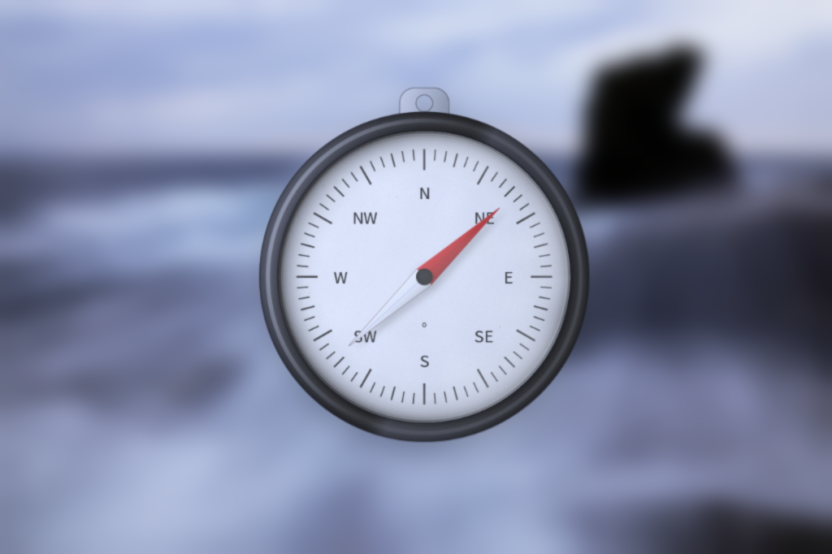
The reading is 47.5 °
